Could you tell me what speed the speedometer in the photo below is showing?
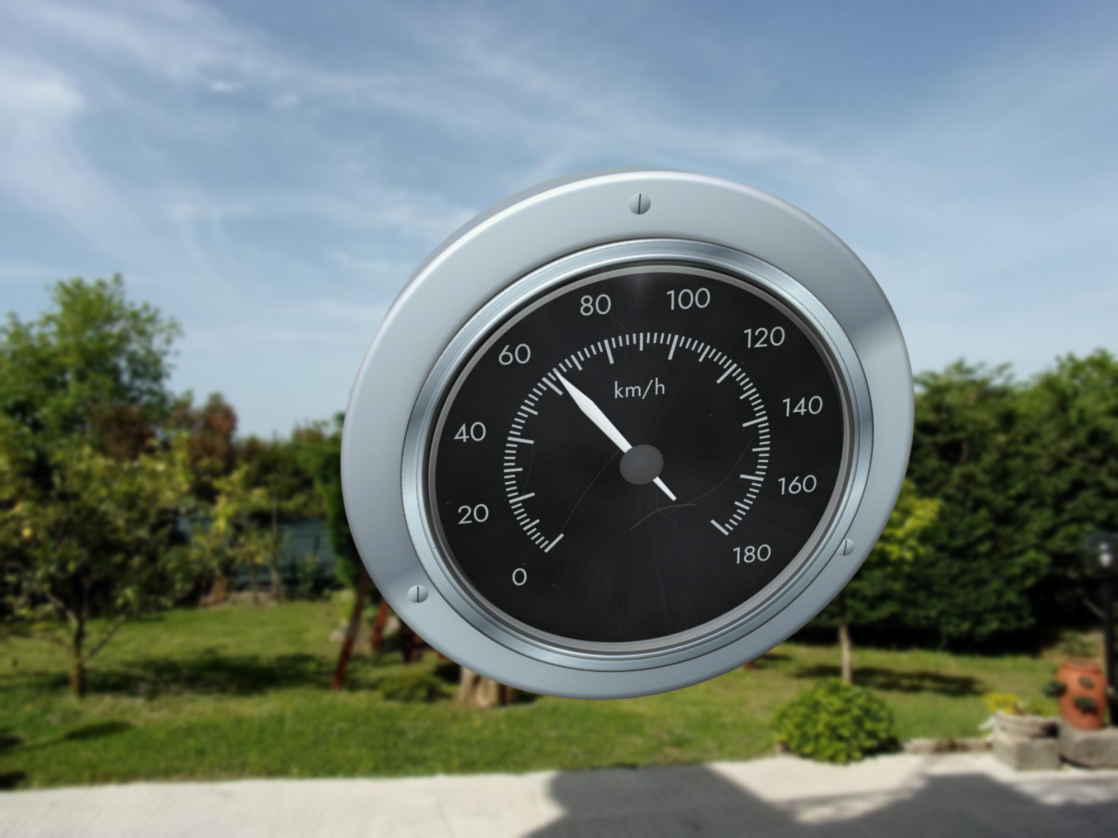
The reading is 64 km/h
